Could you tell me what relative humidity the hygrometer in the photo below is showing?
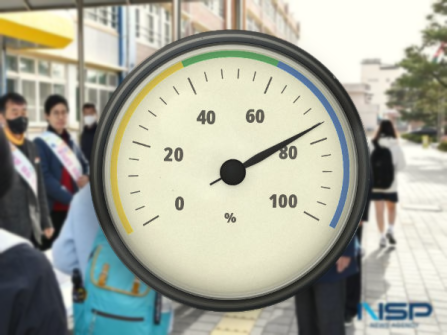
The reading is 76 %
